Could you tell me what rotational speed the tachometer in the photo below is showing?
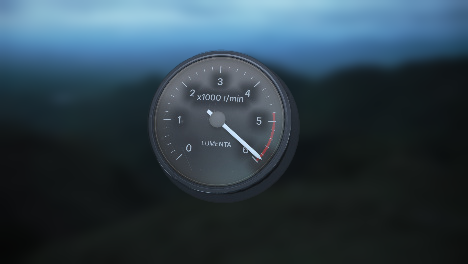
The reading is 5900 rpm
